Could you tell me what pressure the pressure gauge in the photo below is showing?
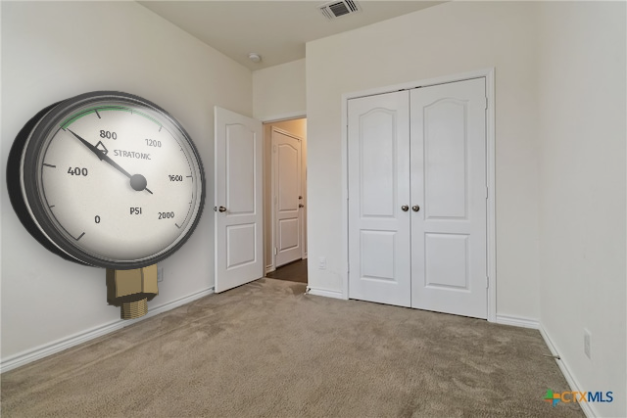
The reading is 600 psi
